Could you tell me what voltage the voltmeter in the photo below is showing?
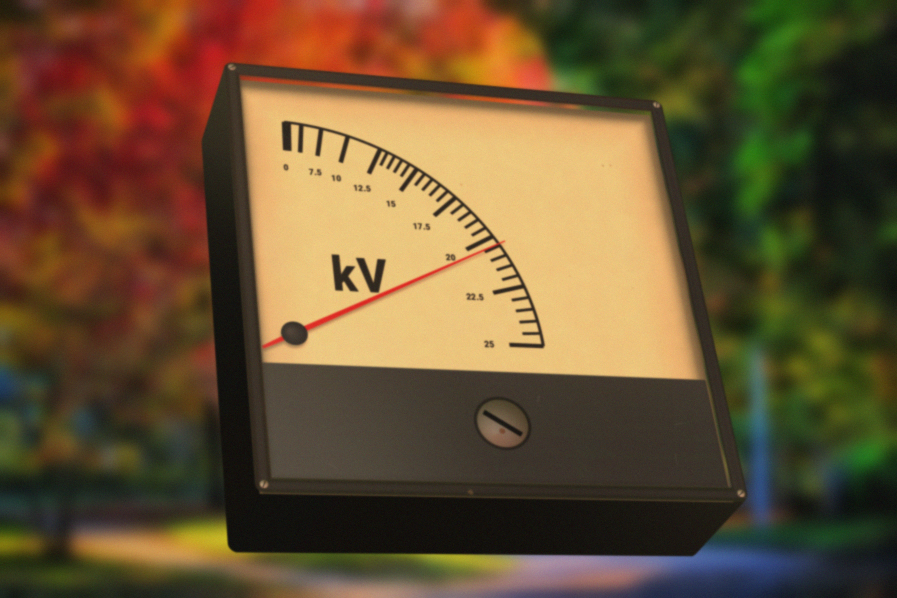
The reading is 20.5 kV
